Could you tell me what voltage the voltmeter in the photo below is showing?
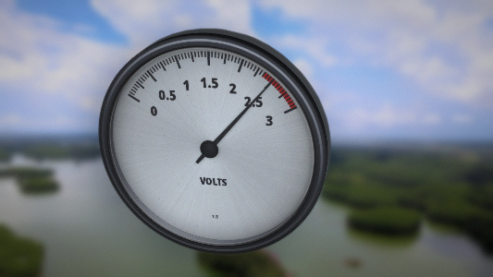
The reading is 2.5 V
